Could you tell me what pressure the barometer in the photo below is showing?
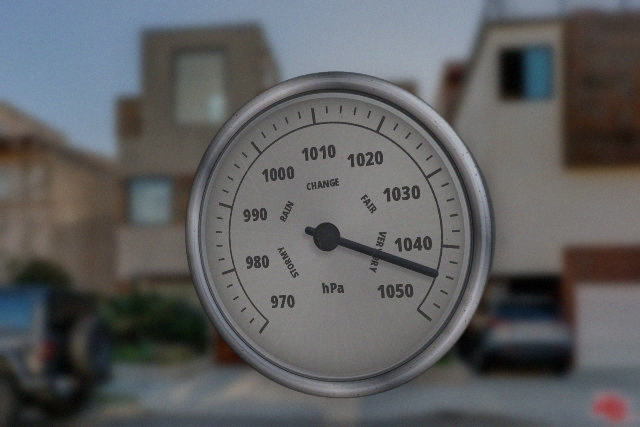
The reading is 1044 hPa
